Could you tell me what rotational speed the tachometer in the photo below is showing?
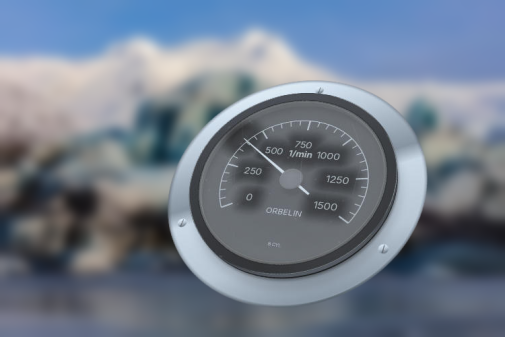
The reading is 400 rpm
